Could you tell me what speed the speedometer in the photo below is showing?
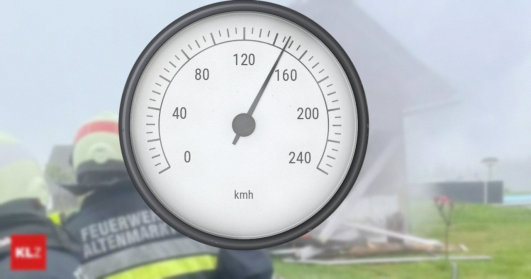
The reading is 147.5 km/h
